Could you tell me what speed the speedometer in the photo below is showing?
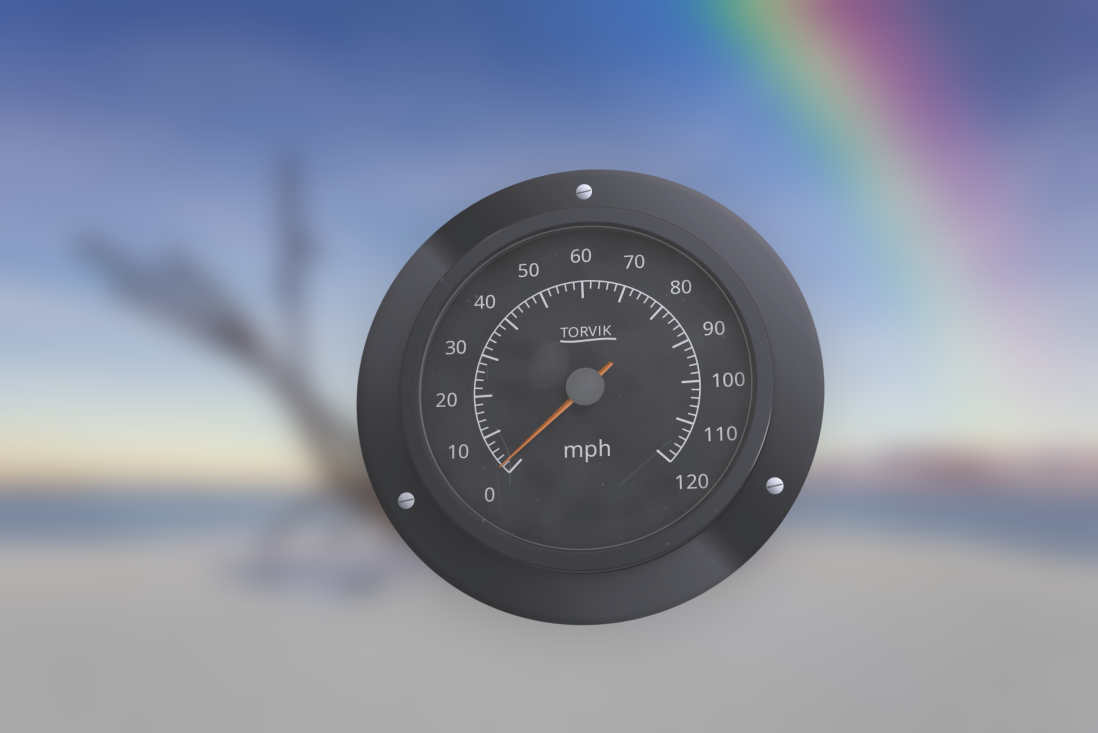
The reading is 2 mph
